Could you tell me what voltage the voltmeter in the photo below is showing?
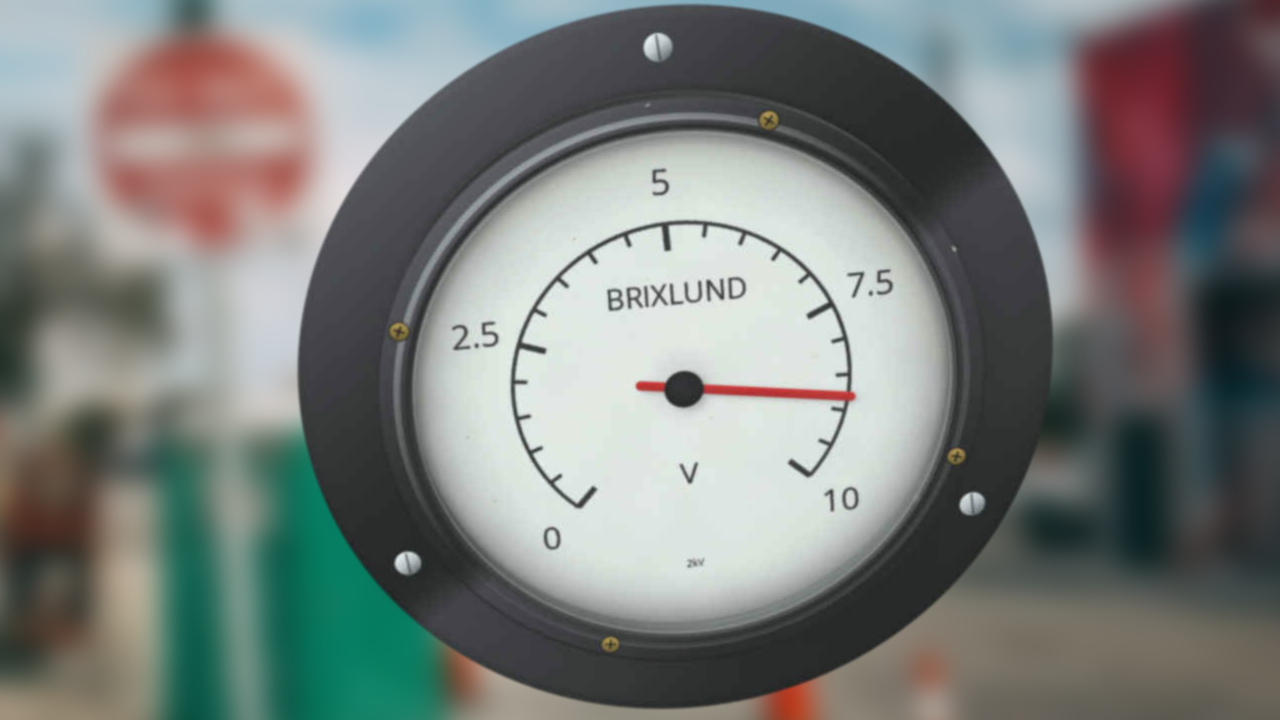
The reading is 8.75 V
